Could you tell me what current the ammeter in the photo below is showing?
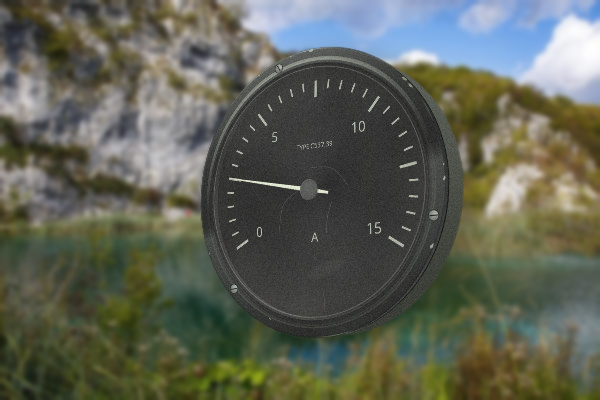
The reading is 2.5 A
